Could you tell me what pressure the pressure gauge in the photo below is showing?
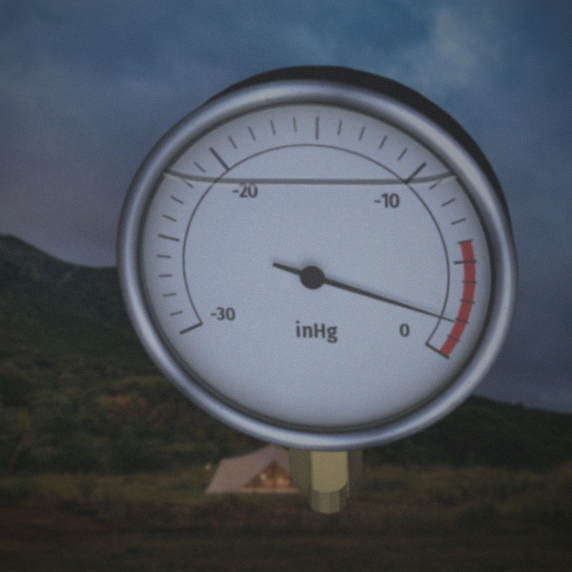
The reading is -2 inHg
